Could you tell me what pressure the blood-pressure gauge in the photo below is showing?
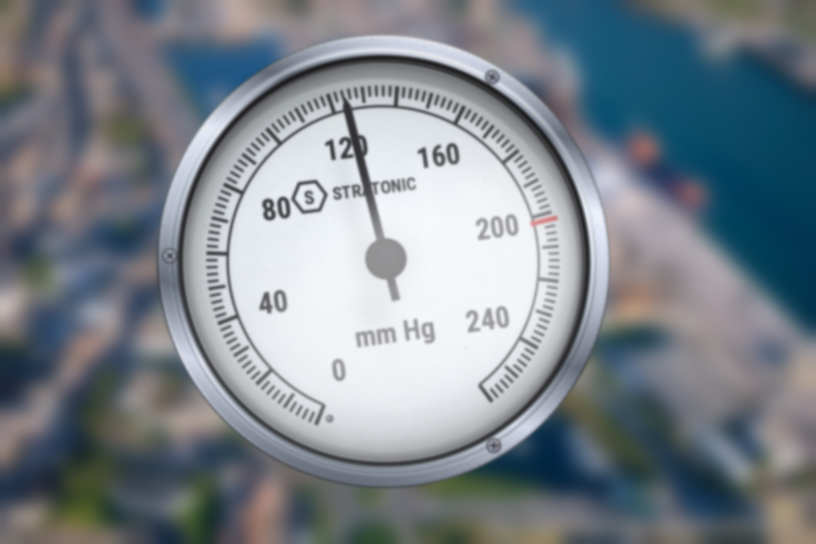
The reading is 124 mmHg
